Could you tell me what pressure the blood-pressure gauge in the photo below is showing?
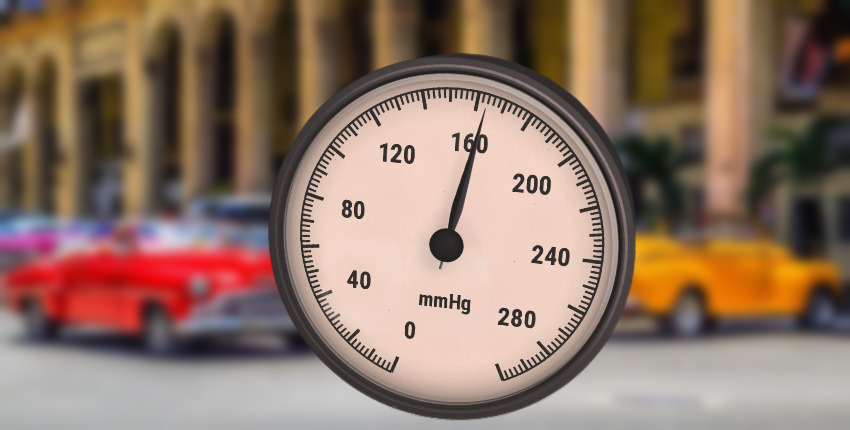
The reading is 164 mmHg
